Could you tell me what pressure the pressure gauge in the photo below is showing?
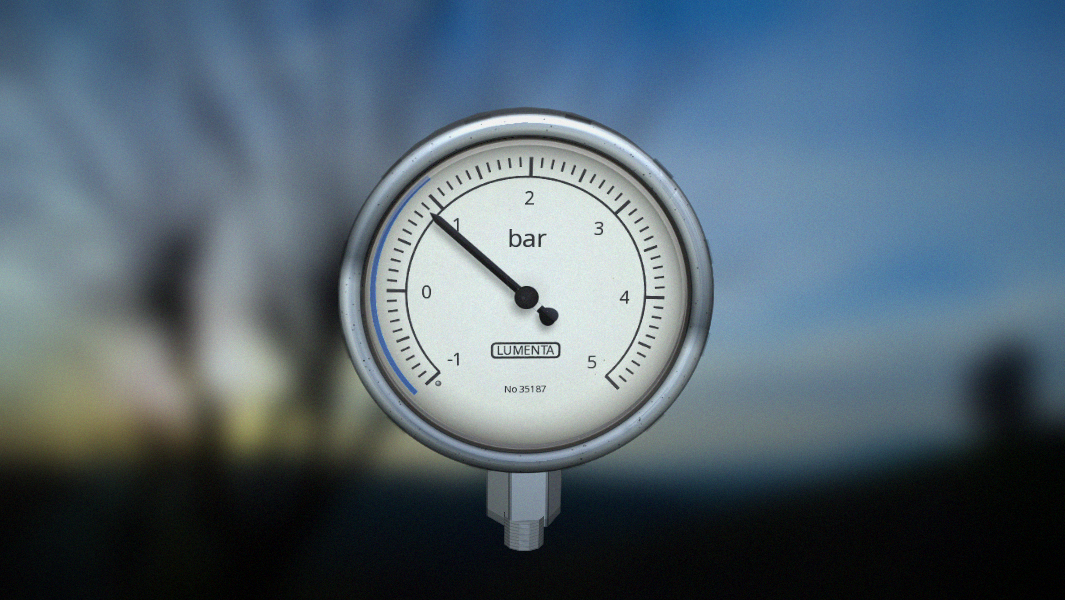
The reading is 0.9 bar
